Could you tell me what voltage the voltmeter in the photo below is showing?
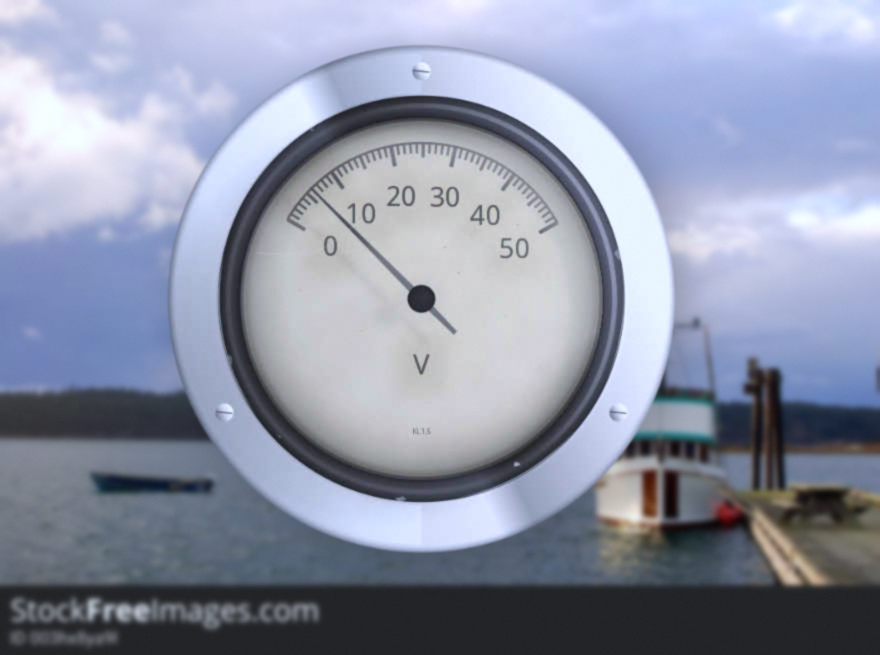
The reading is 6 V
